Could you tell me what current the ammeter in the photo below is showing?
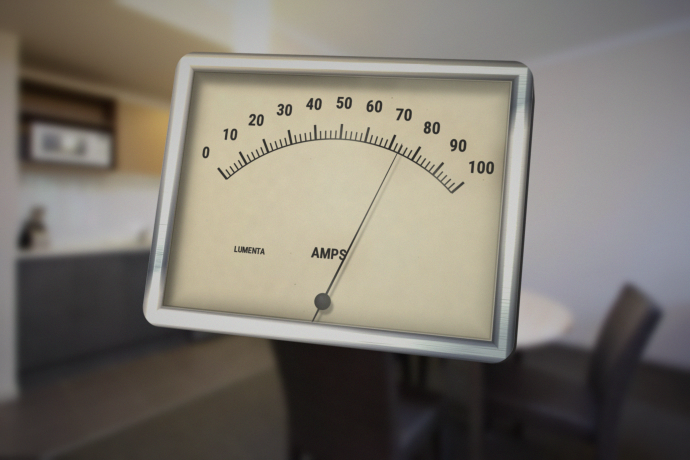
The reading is 74 A
